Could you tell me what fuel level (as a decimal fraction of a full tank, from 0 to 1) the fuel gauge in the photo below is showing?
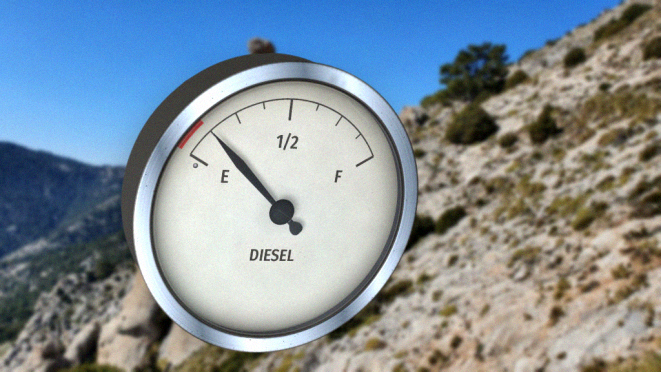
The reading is 0.125
